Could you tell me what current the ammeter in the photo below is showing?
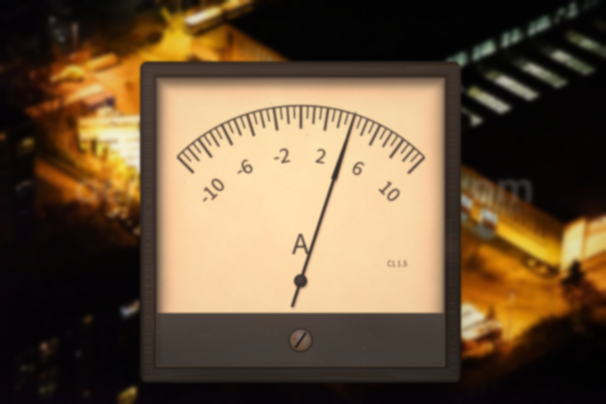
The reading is 4 A
